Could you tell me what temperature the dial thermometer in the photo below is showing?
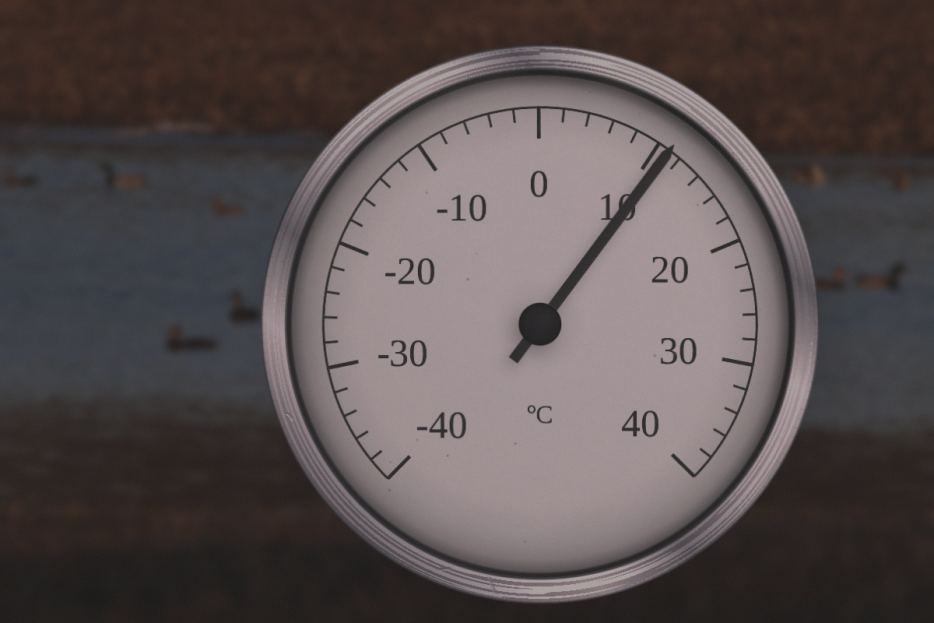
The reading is 11 °C
